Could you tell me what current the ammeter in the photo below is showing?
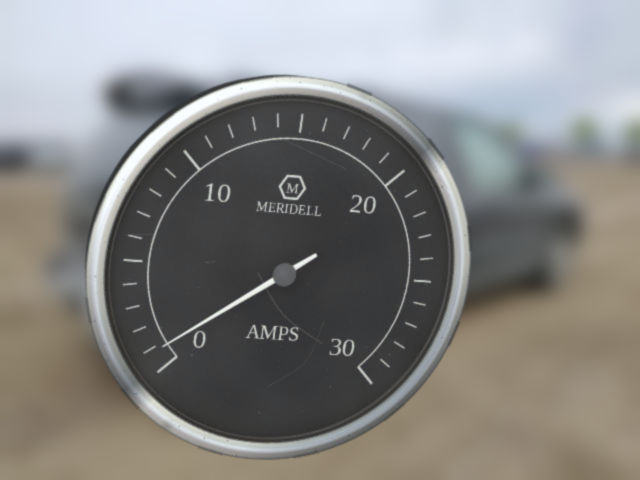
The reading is 1 A
